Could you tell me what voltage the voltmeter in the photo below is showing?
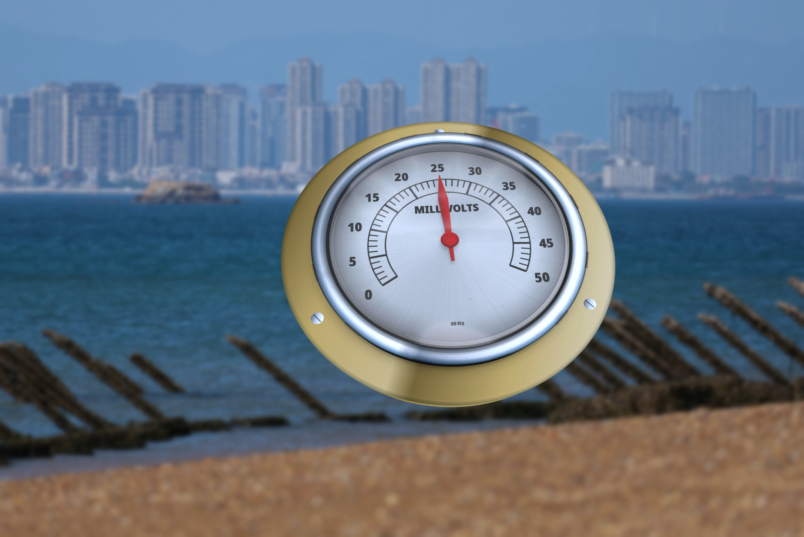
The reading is 25 mV
